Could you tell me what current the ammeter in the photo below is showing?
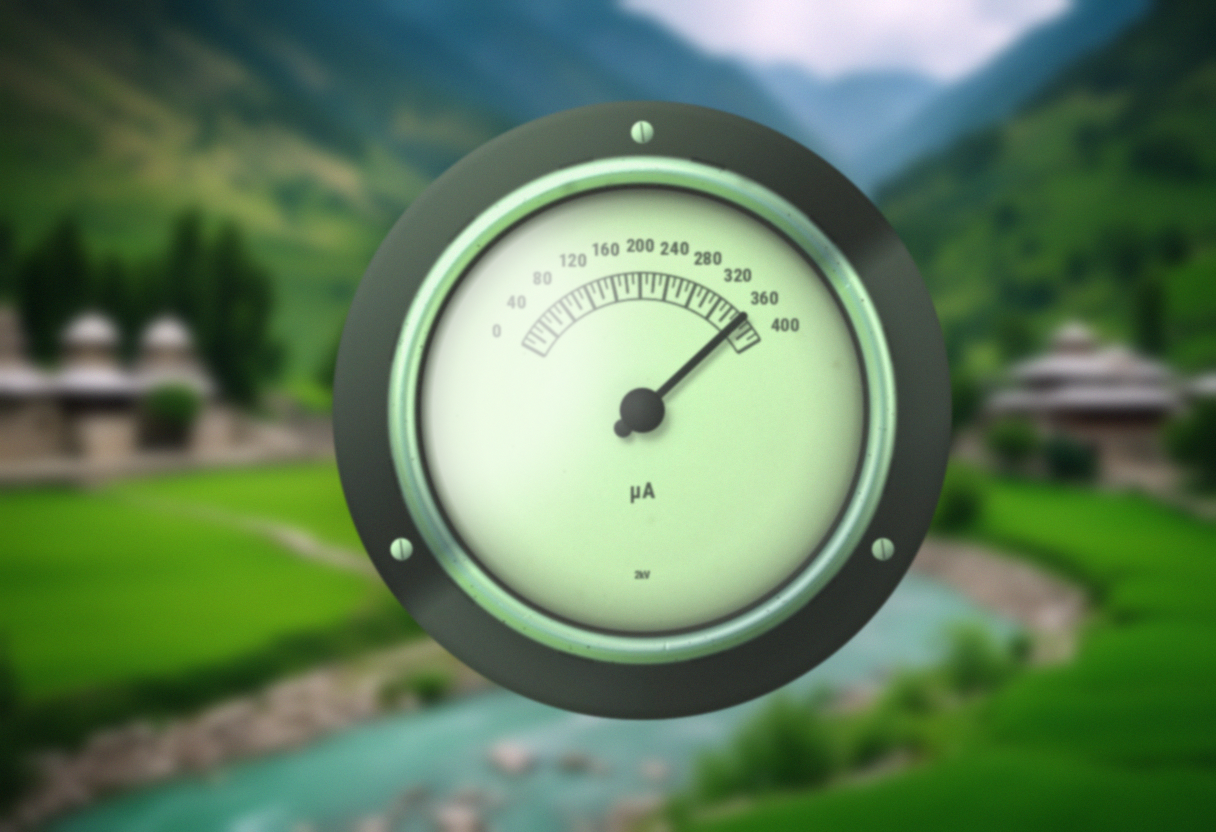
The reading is 360 µA
